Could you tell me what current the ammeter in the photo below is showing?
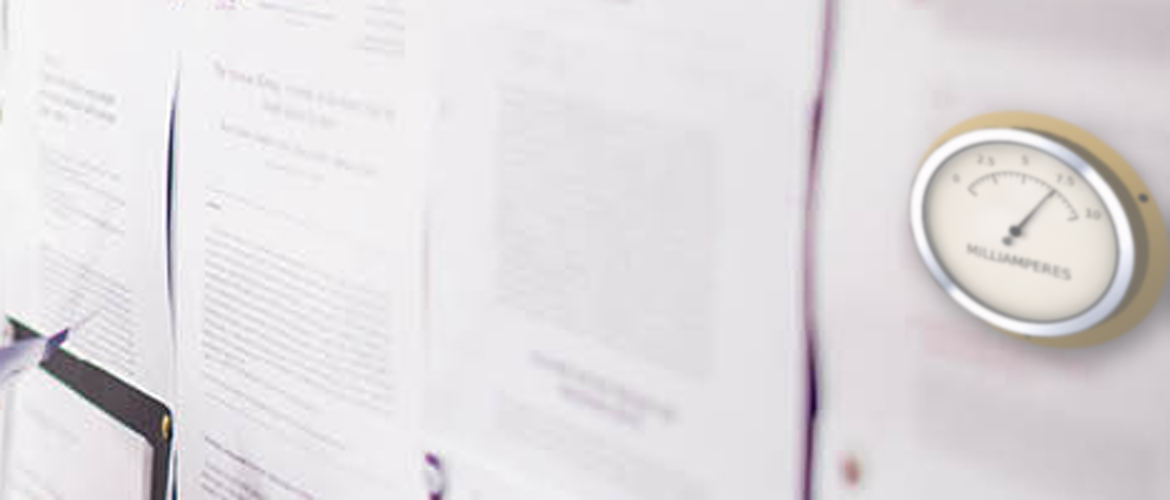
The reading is 7.5 mA
